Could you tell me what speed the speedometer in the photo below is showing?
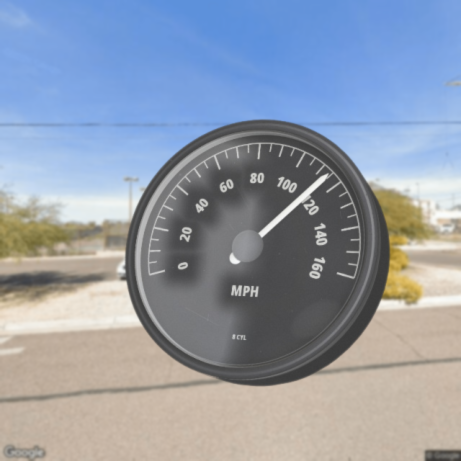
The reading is 115 mph
